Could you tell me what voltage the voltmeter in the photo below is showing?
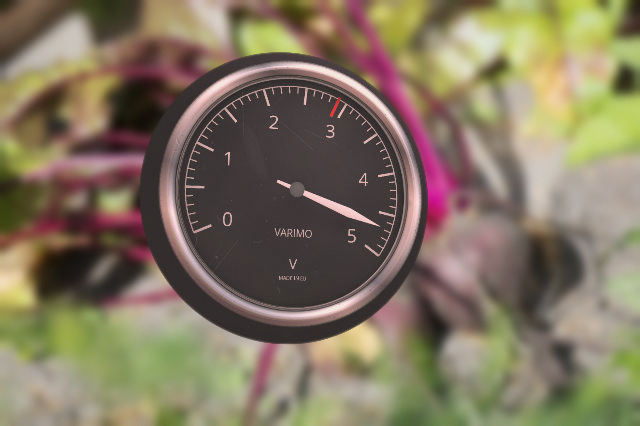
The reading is 4.7 V
